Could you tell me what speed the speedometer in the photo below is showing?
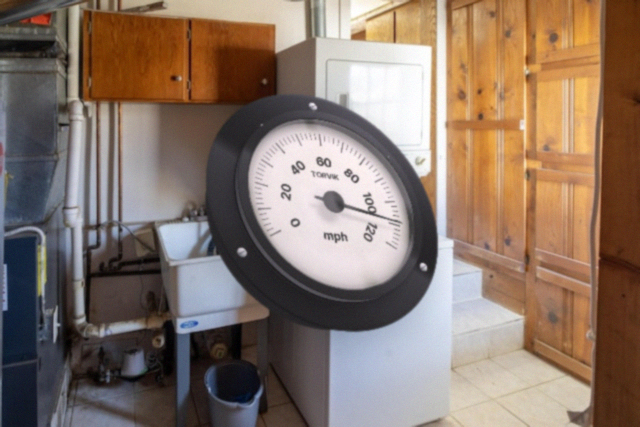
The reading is 110 mph
